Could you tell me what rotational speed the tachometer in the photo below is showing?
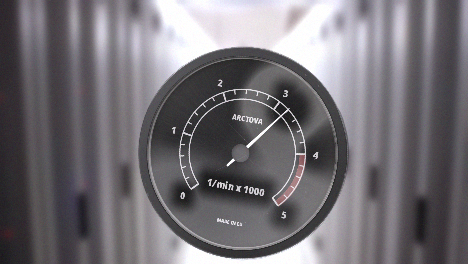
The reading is 3200 rpm
